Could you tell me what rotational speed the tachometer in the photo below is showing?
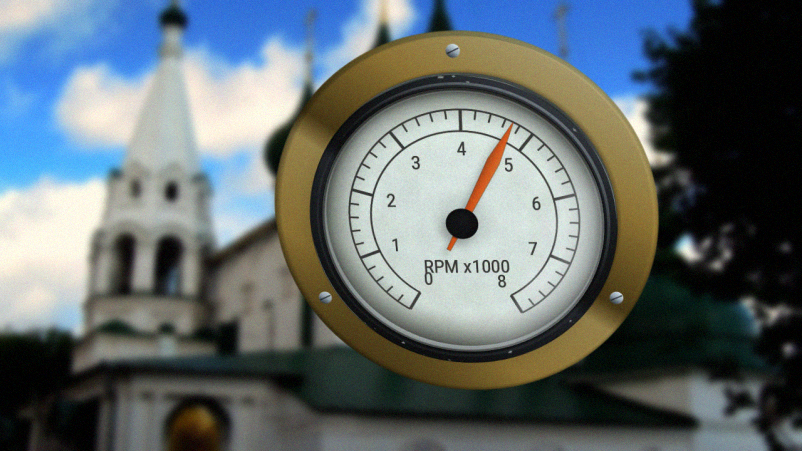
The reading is 4700 rpm
